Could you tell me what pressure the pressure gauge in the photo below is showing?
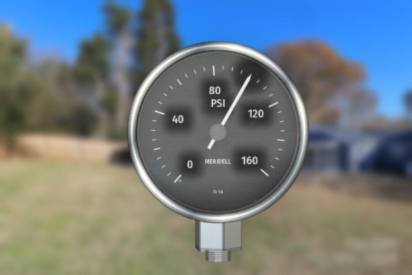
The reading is 100 psi
